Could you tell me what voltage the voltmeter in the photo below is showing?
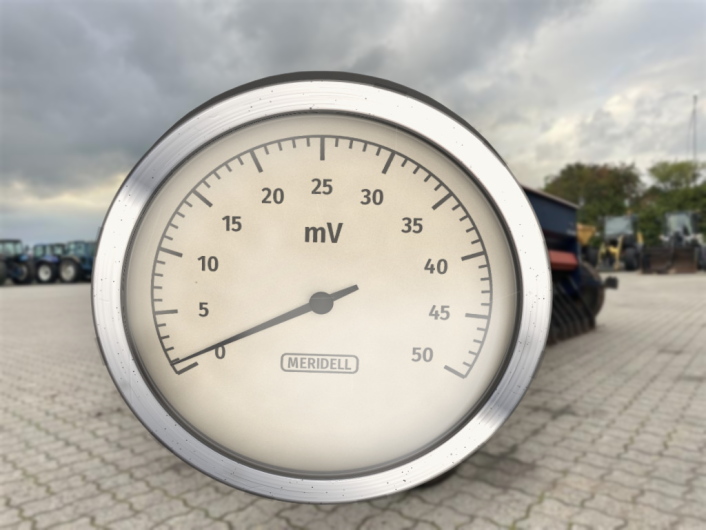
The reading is 1 mV
